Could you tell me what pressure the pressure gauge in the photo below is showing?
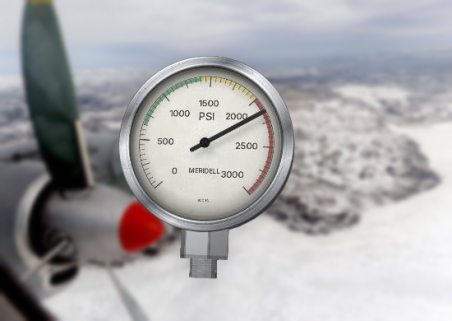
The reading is 2150 psi
